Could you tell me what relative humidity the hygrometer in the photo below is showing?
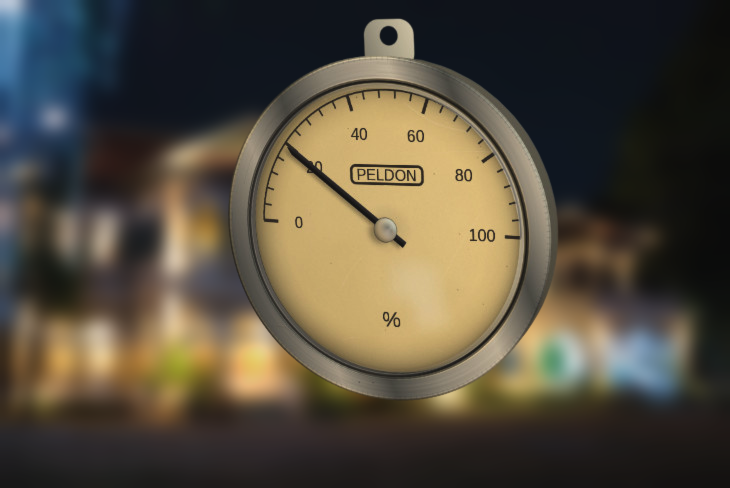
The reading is 20 %
